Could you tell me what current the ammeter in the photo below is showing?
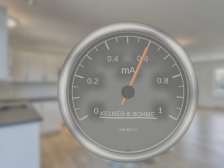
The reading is 0.6 mA
